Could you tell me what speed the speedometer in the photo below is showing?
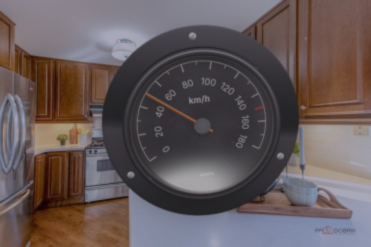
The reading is 50 km/h
